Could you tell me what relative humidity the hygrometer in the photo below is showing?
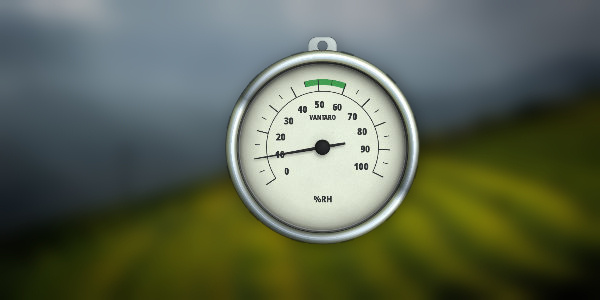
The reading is 10 %
